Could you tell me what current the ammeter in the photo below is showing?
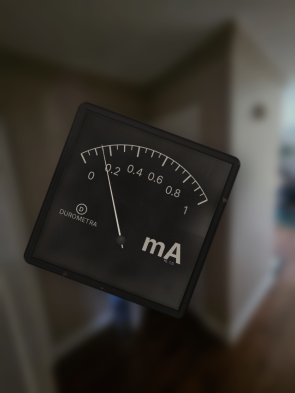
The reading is 0.15 mA
